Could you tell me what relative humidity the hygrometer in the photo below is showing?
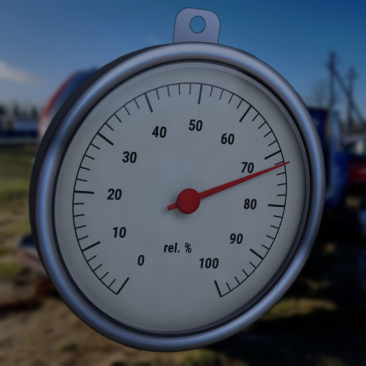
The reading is 72 %
